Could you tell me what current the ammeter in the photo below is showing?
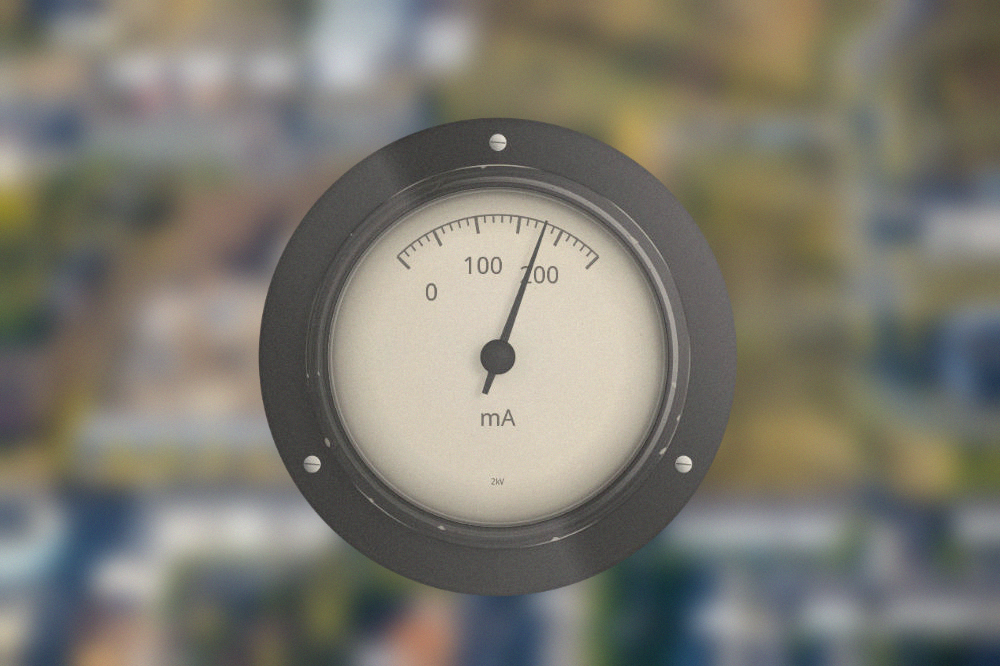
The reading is 180 mA
